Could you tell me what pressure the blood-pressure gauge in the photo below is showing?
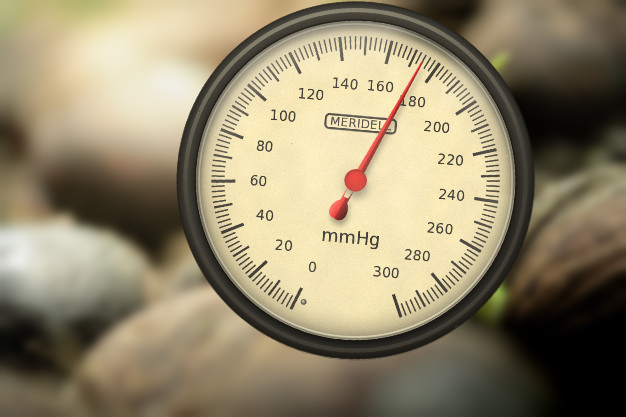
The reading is 174 mmHg
